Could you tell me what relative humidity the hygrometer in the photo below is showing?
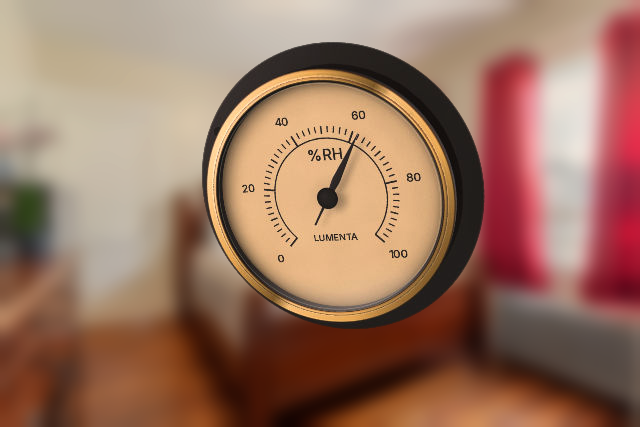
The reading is 62 %
